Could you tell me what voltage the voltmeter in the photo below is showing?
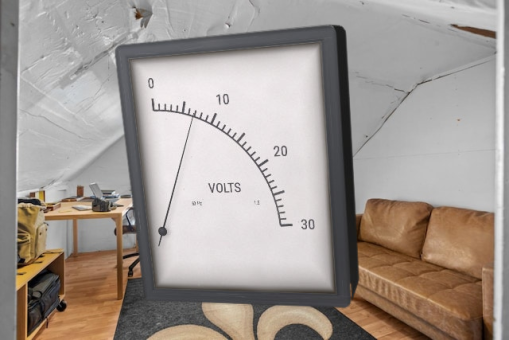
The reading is 7 V
